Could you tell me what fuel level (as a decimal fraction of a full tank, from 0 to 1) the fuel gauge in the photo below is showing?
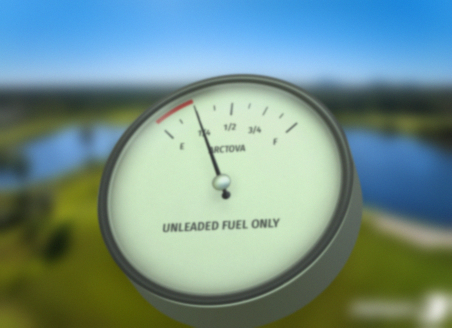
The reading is 0.25
